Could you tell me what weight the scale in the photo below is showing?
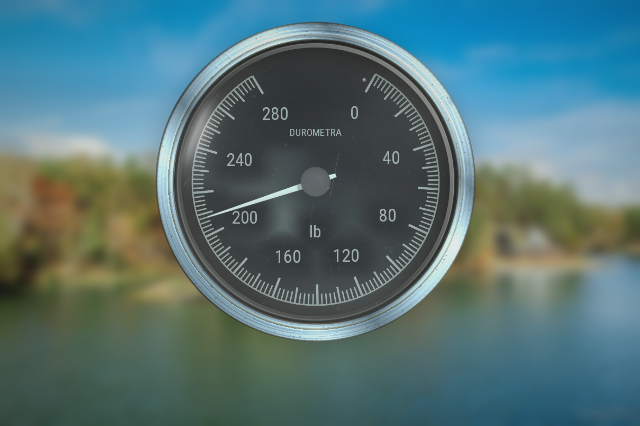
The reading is 208 lb
